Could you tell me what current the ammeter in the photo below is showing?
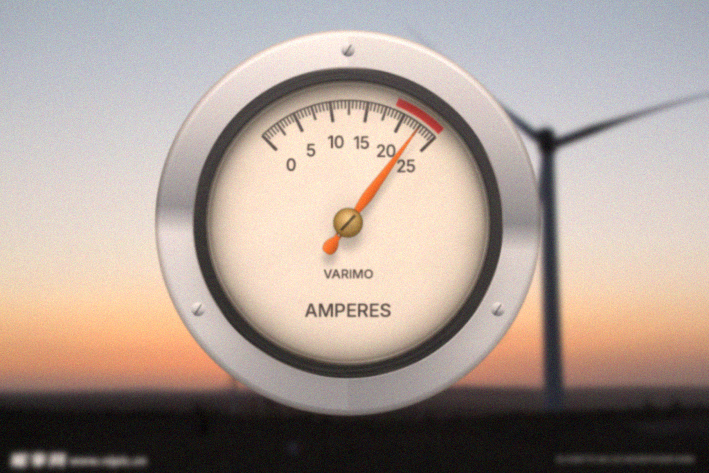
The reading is 22.5 A
